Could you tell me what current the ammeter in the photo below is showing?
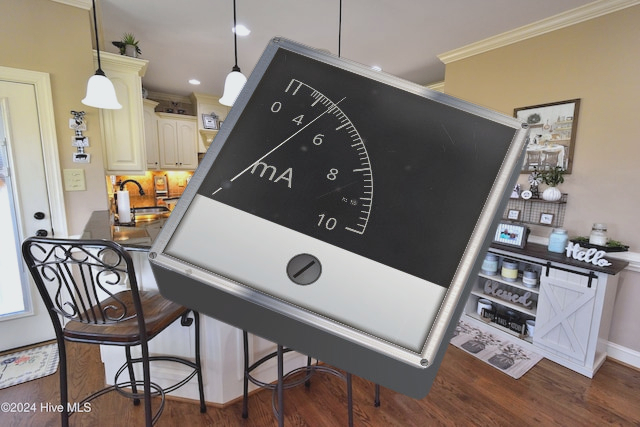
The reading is 5 mA
